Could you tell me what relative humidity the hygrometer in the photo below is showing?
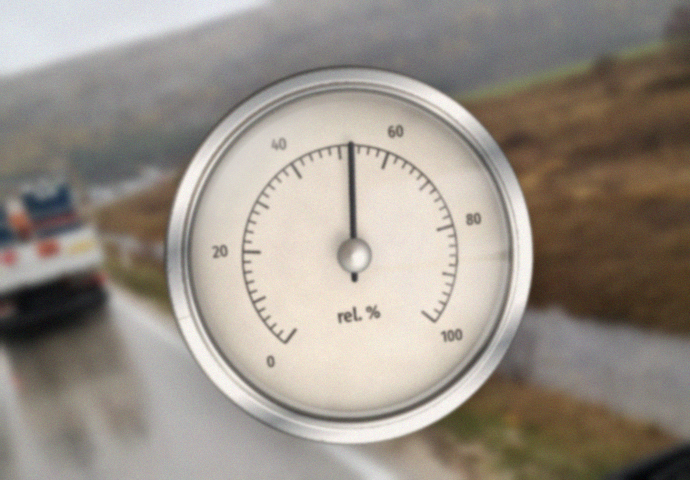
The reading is 52 %
